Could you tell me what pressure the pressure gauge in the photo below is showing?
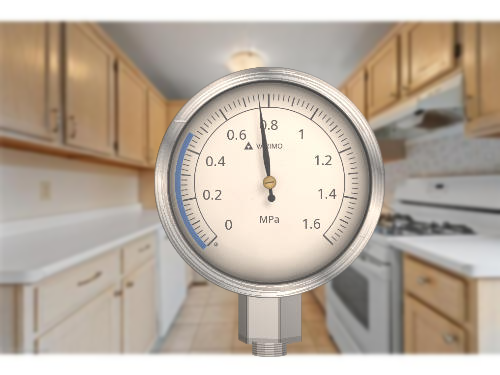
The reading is 0.76 MPa
